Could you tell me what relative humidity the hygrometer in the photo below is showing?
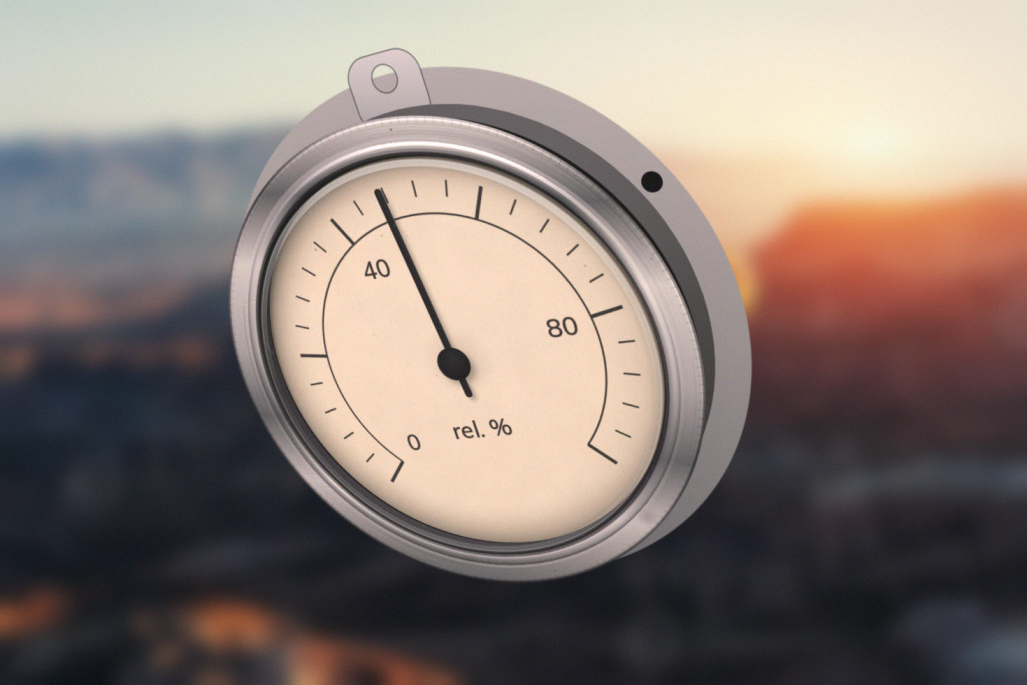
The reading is 48 %
